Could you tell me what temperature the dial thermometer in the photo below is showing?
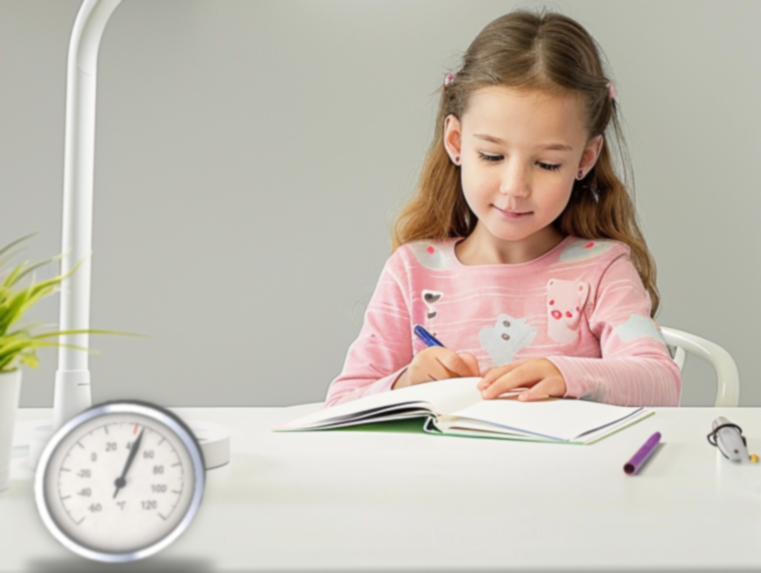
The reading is 45 °F
